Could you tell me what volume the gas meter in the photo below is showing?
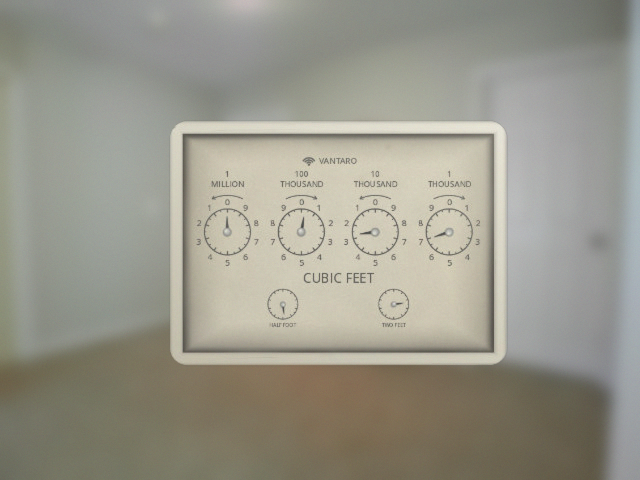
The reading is 2700 ft³
